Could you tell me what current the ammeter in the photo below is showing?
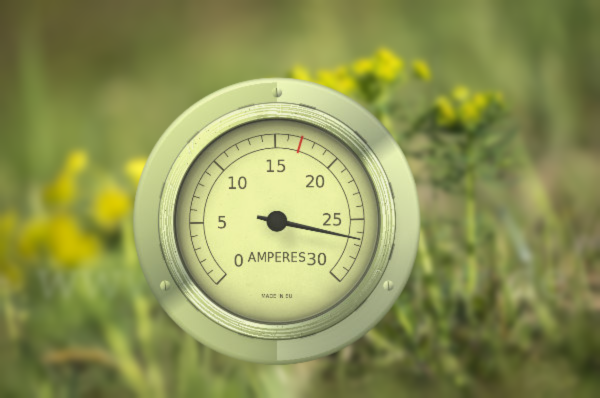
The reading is 26.5 A
